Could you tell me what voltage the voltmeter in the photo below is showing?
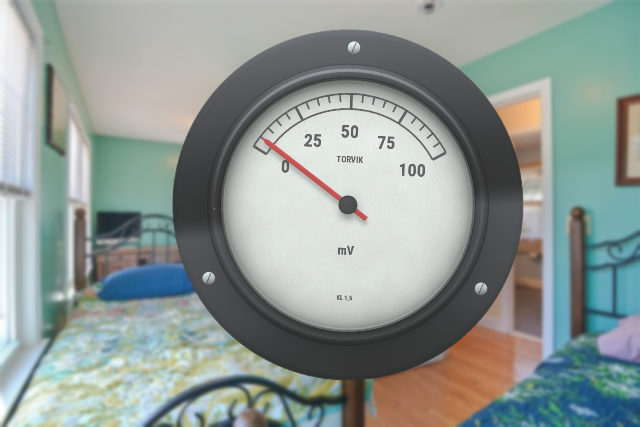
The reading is 5 mV
